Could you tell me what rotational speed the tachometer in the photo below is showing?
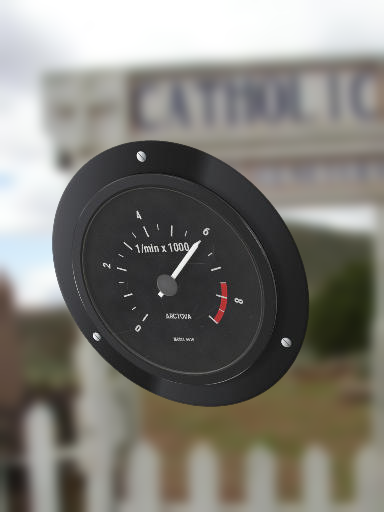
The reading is 6000 rpm
